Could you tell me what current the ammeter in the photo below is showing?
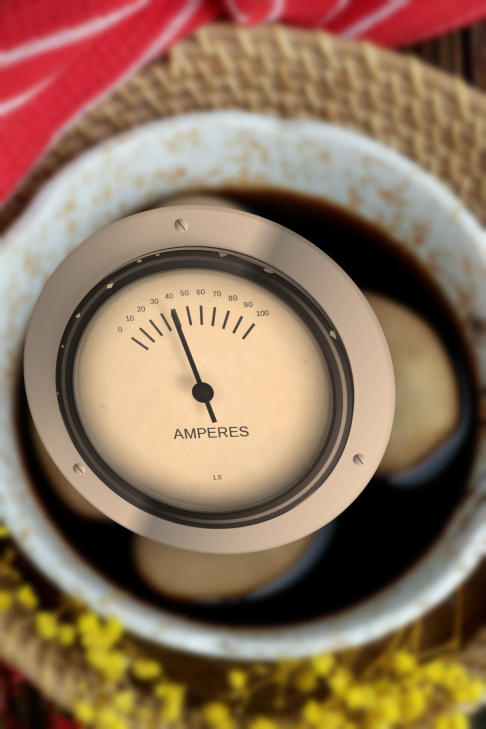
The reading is 40 A
